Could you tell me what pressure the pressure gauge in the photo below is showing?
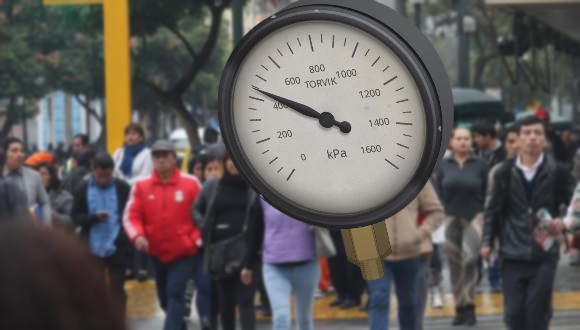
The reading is 450 kPa
